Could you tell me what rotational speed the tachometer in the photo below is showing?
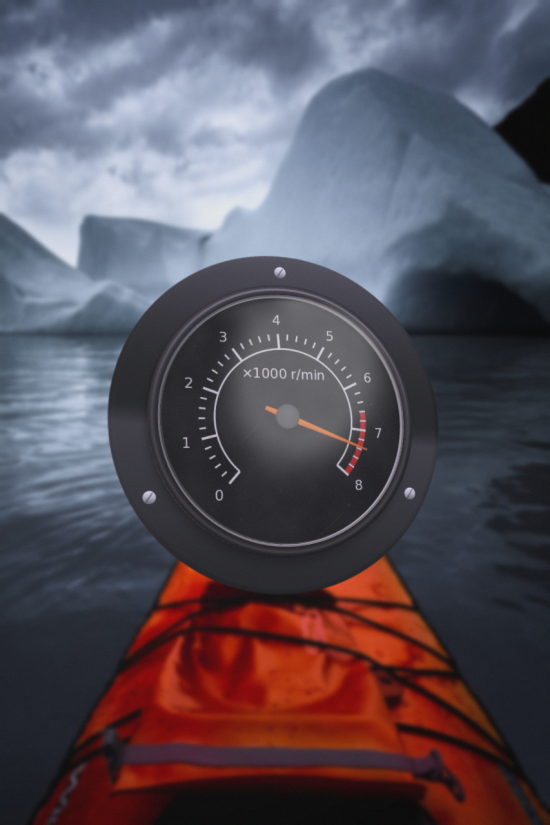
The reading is 7400 rpm
